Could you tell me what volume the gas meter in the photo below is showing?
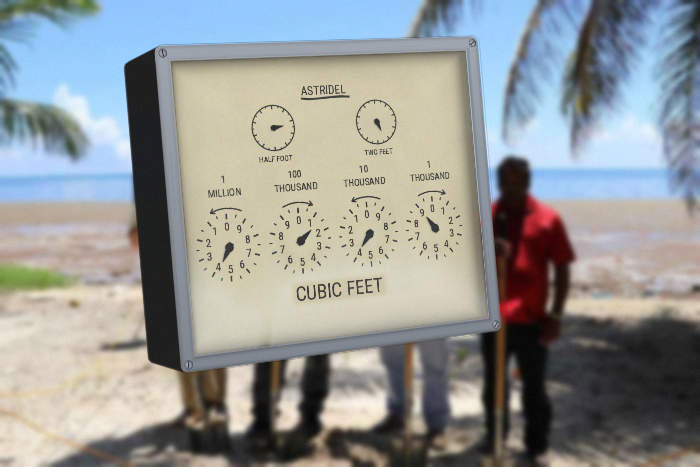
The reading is 413900 ft³
